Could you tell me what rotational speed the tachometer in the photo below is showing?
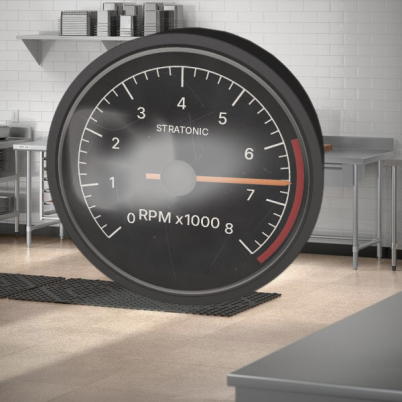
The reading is 6600 rpm
